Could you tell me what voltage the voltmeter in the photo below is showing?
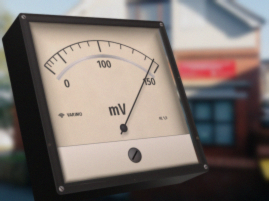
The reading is 145 mV
